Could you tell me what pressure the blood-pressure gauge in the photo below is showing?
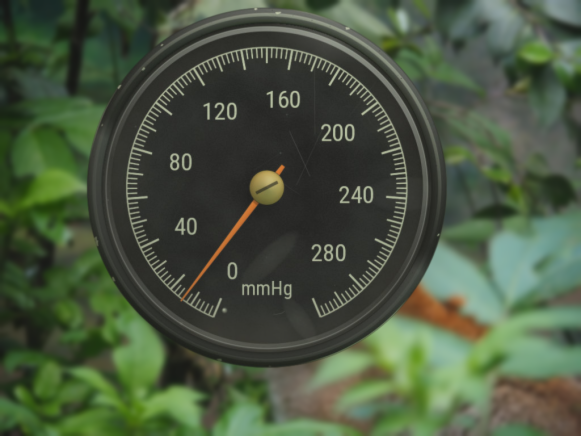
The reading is 14 mmHg
